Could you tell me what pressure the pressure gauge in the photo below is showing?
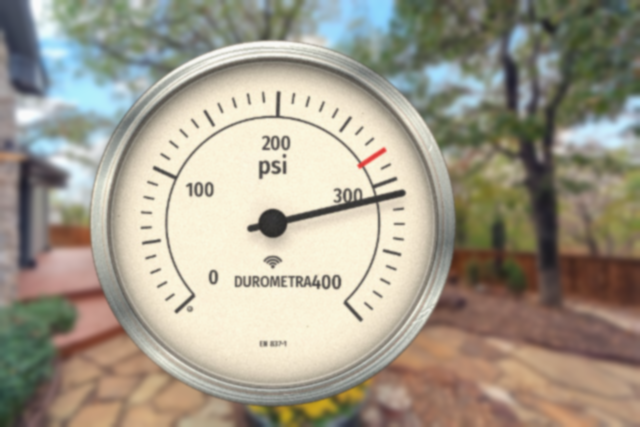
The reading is 310 psi
